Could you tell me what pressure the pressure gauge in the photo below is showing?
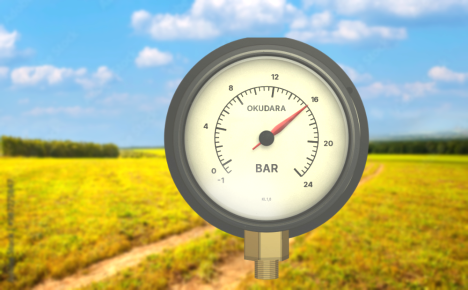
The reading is 16 bar
